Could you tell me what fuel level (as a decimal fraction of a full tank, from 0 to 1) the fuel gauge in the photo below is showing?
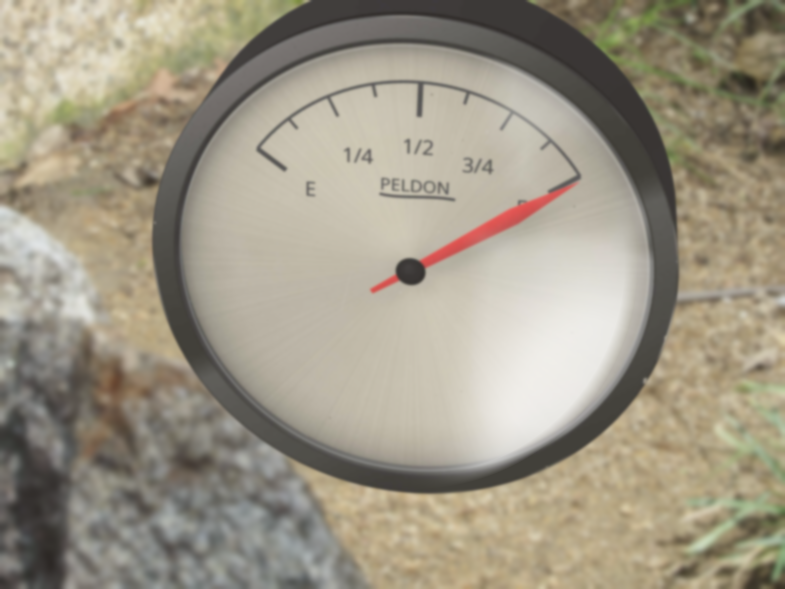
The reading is 1
